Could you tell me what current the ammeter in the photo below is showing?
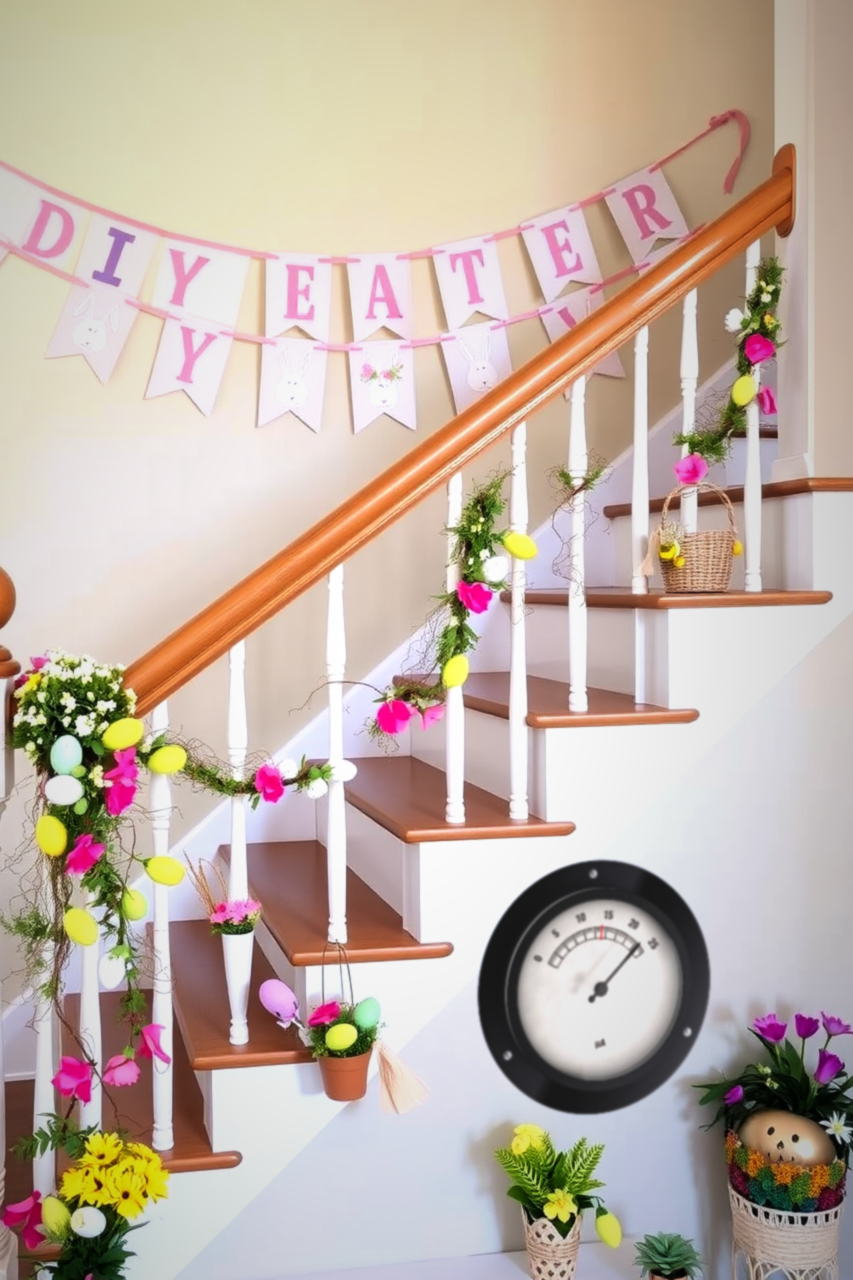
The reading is 22.5 µA
